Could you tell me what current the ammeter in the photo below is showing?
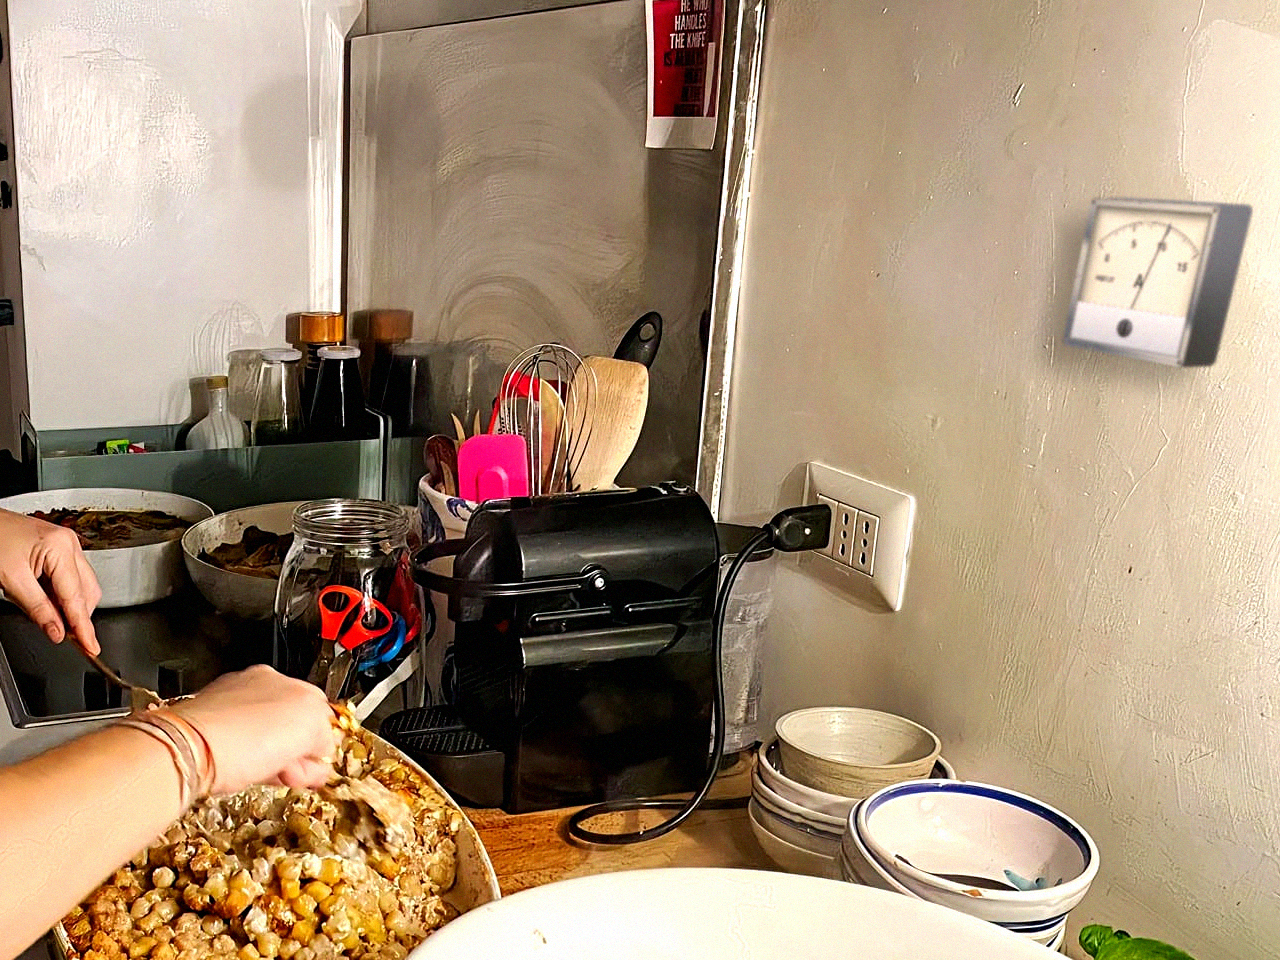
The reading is 10 A
